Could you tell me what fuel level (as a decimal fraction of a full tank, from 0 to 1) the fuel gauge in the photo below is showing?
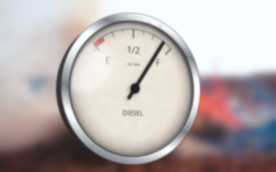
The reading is 0.875
